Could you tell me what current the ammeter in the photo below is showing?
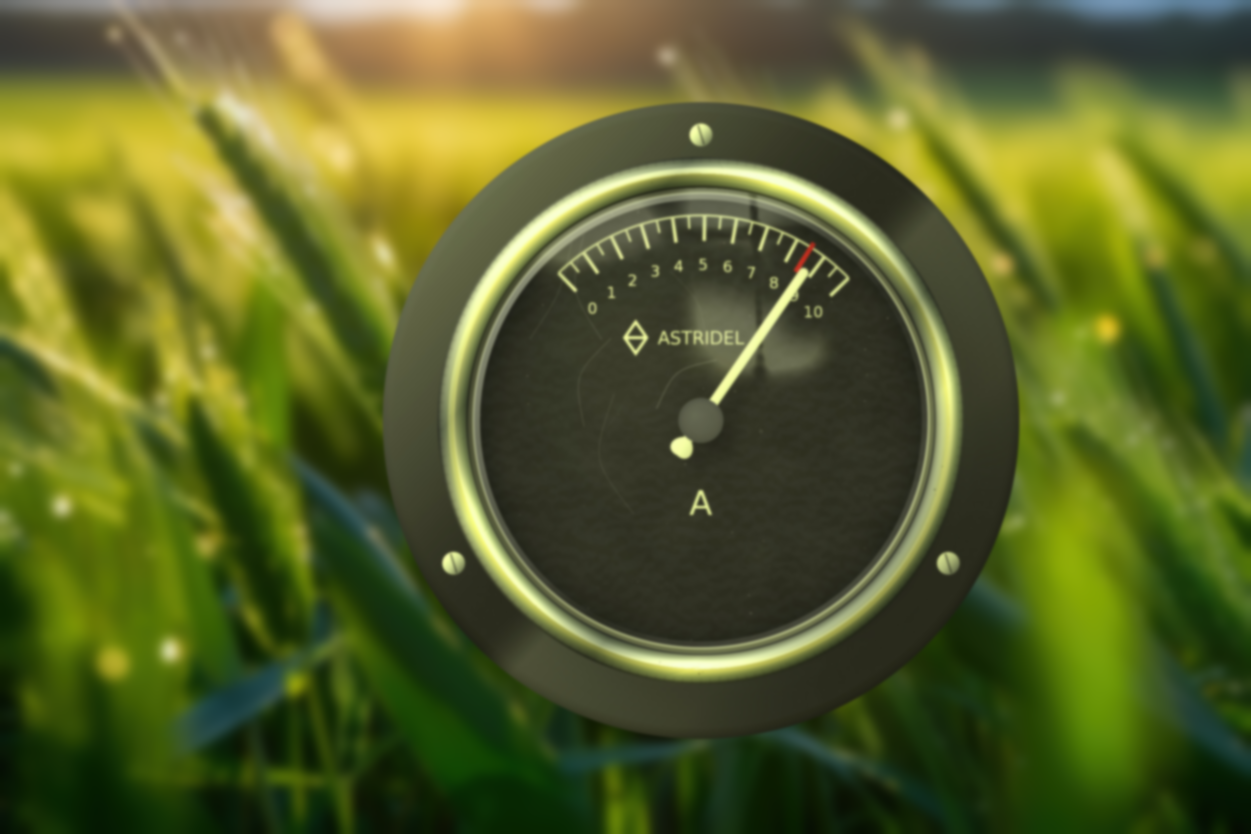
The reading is 8.75 A
